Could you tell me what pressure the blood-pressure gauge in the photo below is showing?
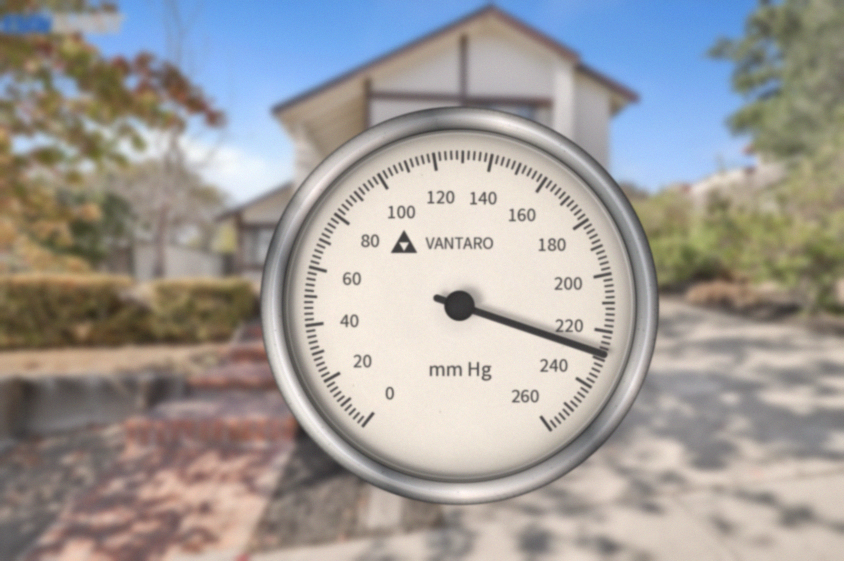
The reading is 228 mmHg
